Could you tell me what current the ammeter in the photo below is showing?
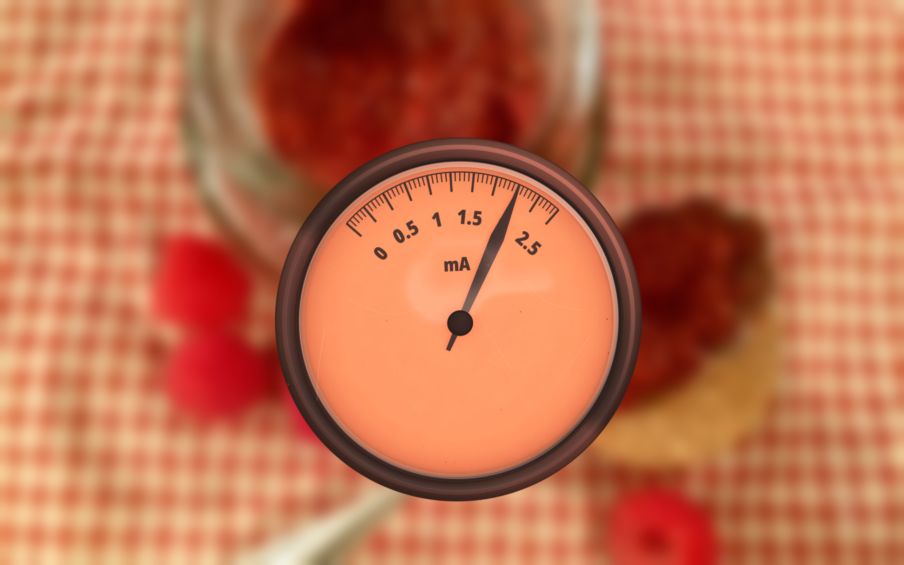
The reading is 2 mA
